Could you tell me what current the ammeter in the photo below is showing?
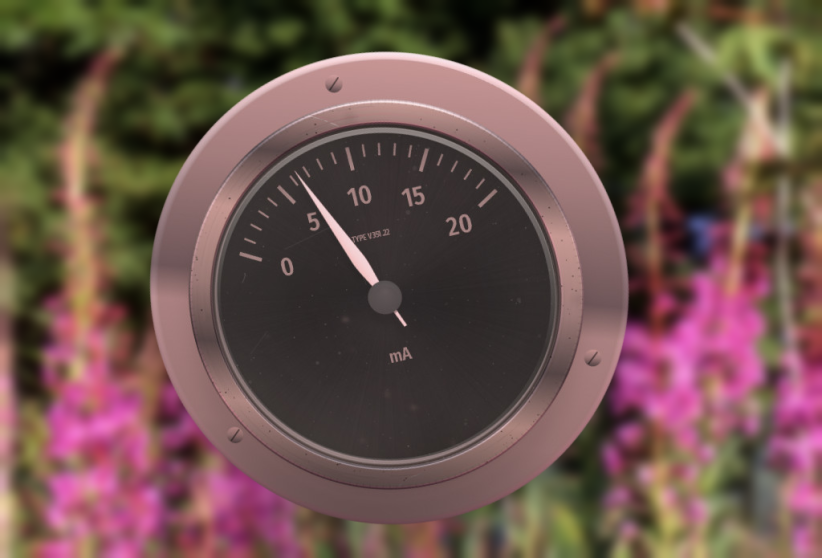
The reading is 6.5 mA
